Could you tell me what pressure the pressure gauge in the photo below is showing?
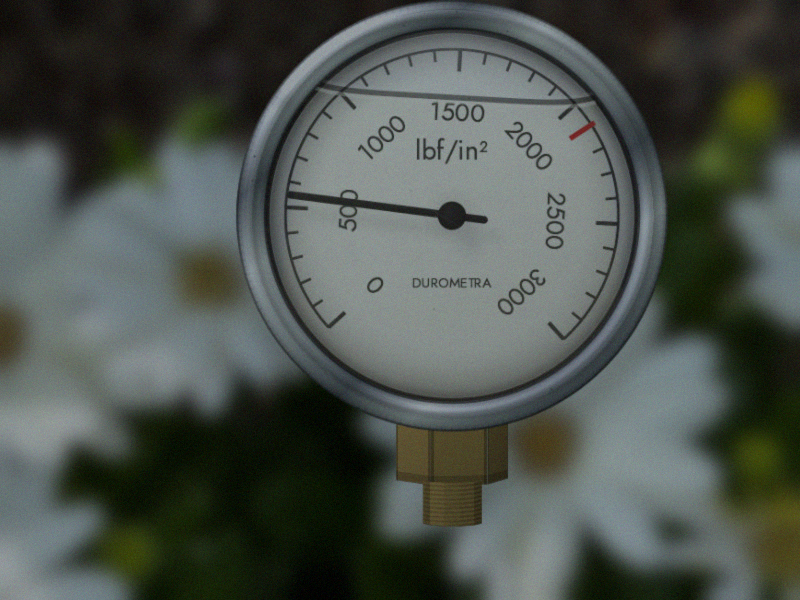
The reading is 550 psi
